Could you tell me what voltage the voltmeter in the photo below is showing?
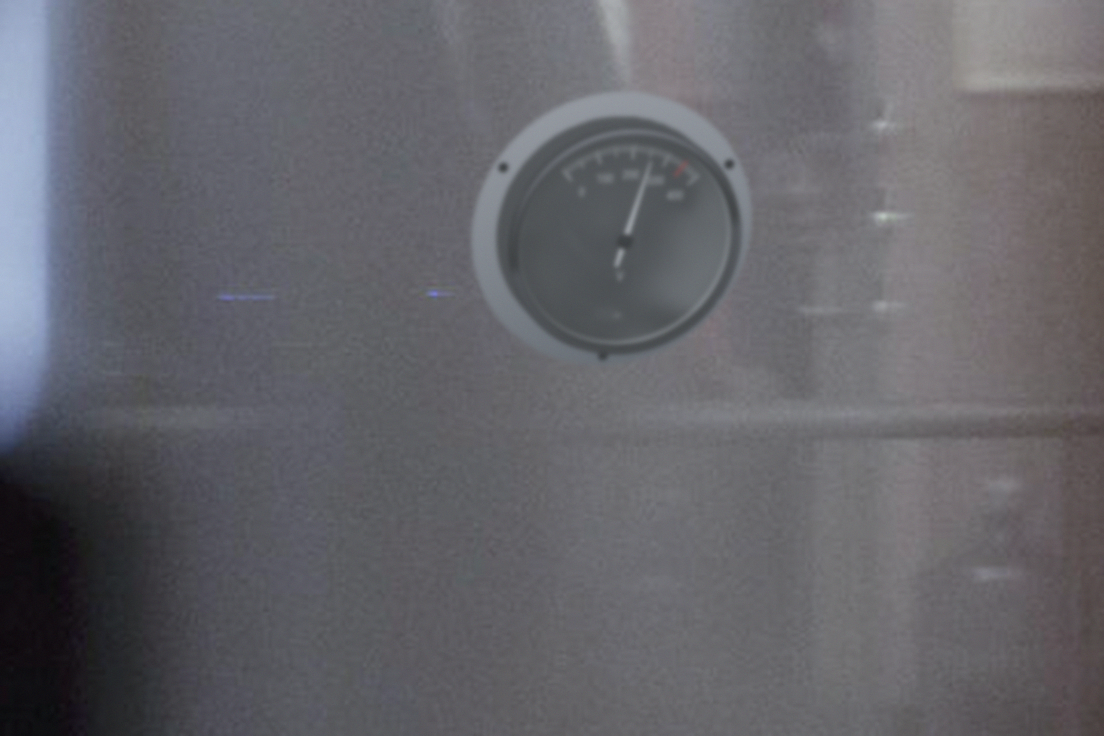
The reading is 250 V
